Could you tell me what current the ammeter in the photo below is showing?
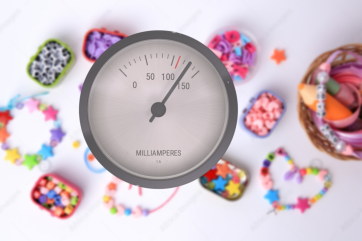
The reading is 130 mA
